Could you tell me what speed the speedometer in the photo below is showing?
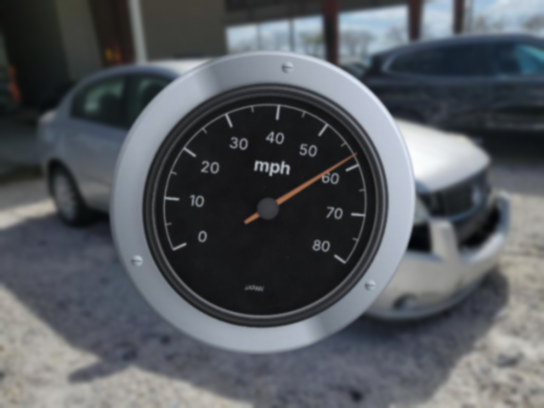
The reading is 57.5 mph
